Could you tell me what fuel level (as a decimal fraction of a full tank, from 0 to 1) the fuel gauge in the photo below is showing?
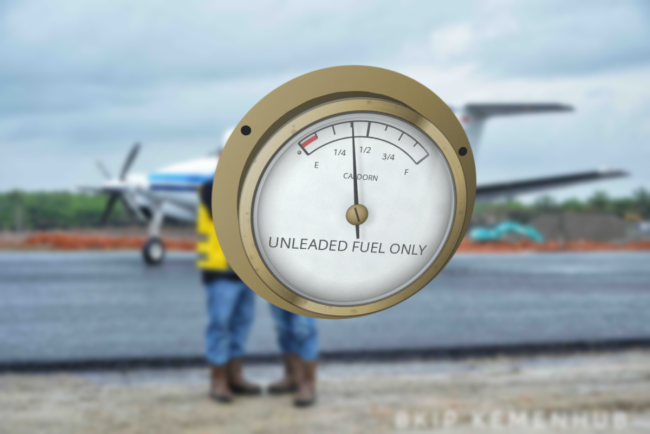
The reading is 0.375
